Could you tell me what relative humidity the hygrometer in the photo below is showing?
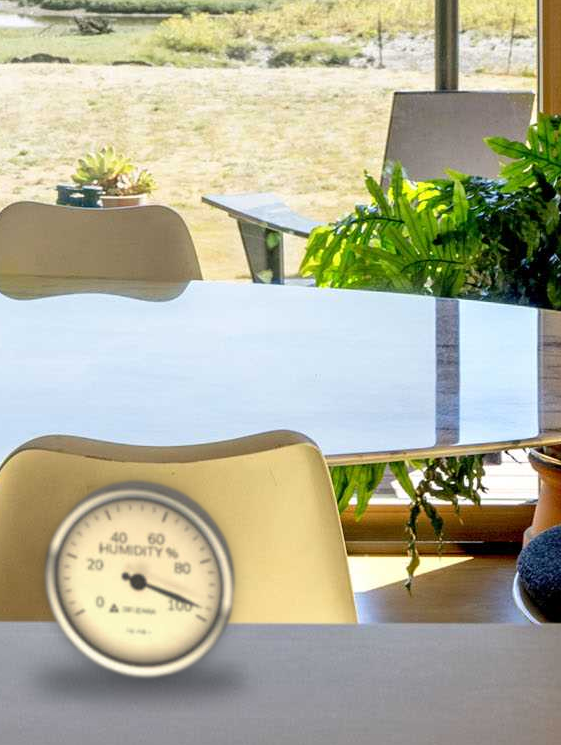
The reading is 96 %
